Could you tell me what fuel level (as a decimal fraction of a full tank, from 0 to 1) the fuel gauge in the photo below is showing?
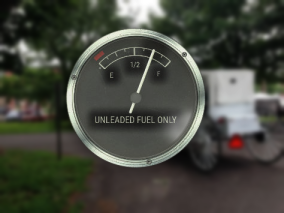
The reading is 0.75
